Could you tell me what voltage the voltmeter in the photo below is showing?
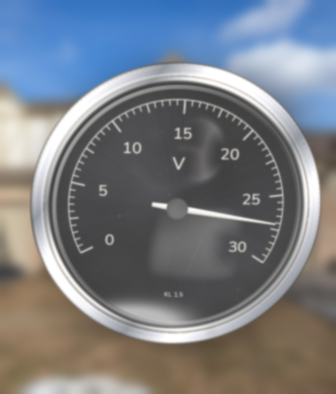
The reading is 27 V
